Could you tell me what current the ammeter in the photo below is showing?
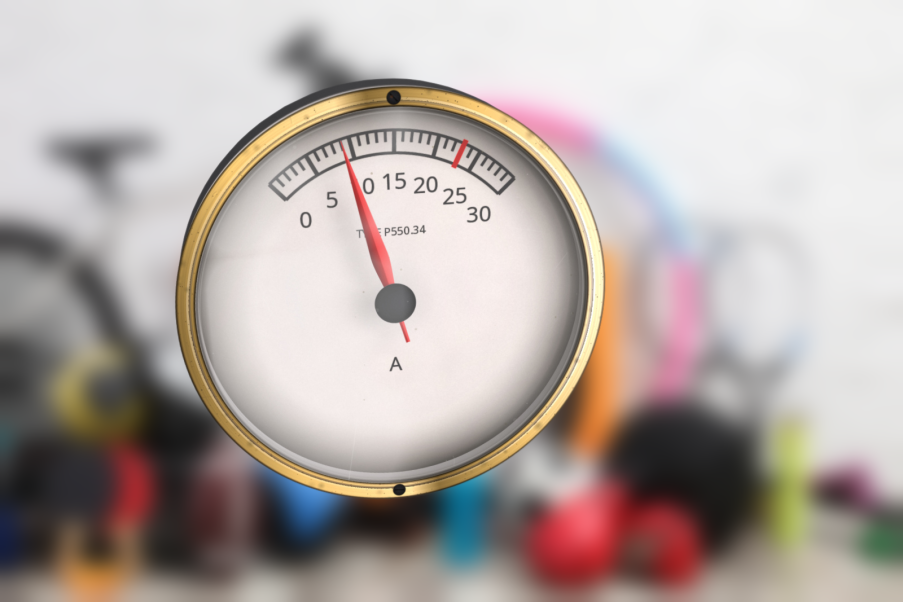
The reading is 9 A
